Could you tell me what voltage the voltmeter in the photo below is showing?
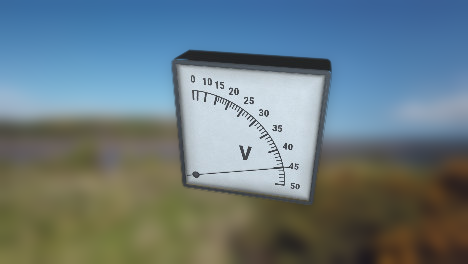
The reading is 45 V
